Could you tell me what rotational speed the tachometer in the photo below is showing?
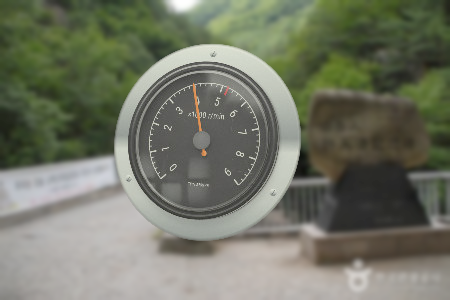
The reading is 4000 rpm
